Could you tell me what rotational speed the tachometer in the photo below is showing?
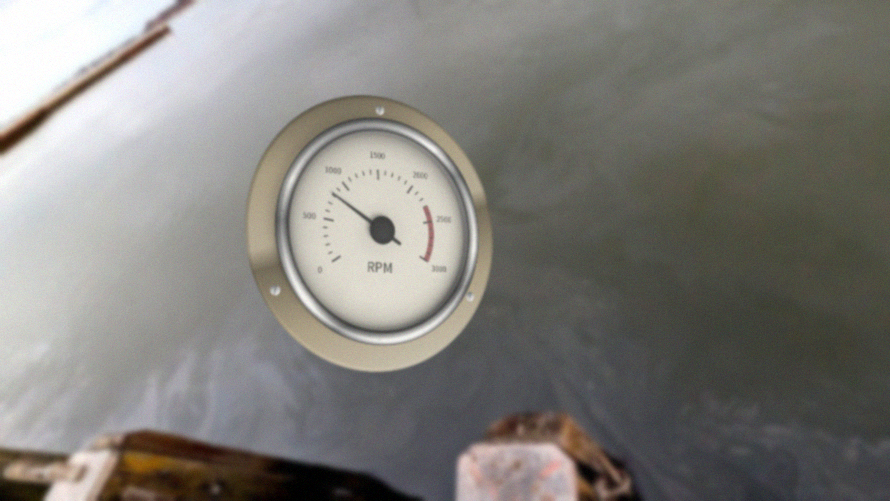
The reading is 800 rpm
